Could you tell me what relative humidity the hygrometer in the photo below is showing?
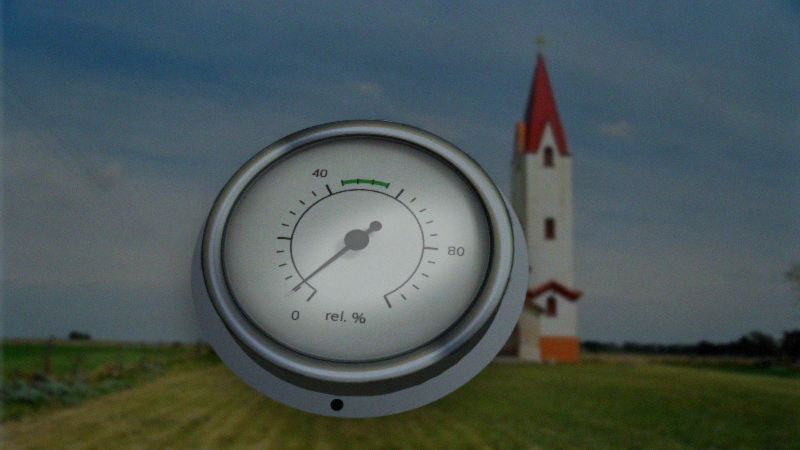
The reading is 4 %
